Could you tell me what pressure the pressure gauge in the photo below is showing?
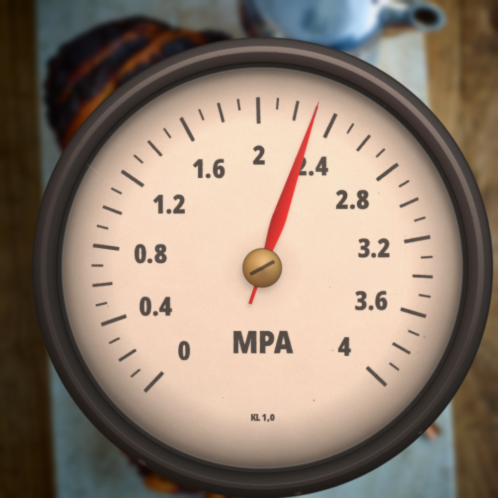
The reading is 2.3 MPa
